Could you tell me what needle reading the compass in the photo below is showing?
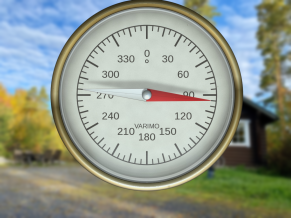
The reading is 95 °
